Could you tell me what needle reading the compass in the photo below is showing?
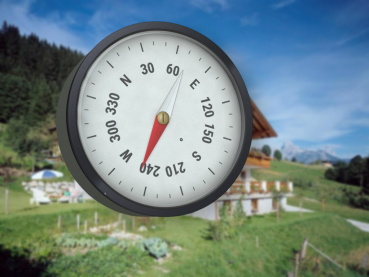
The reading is 250 °
